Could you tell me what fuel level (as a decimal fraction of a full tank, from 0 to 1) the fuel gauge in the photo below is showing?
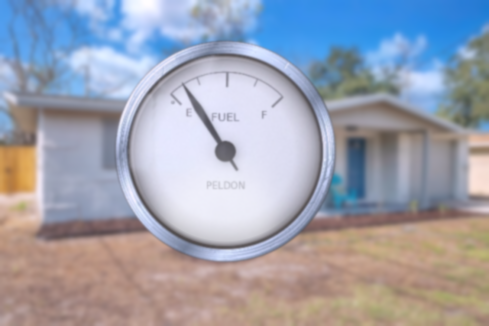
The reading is 0.125
